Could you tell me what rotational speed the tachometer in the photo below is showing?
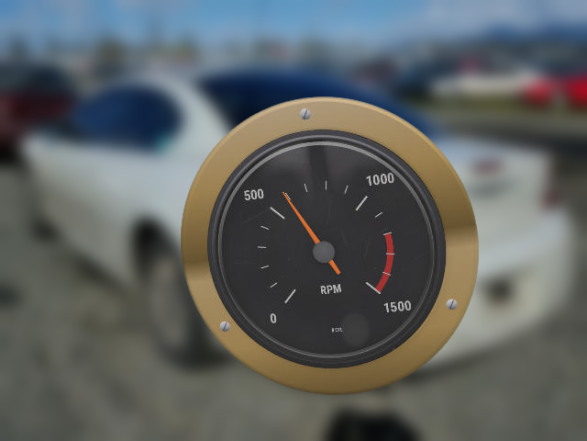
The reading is 600 rpm
